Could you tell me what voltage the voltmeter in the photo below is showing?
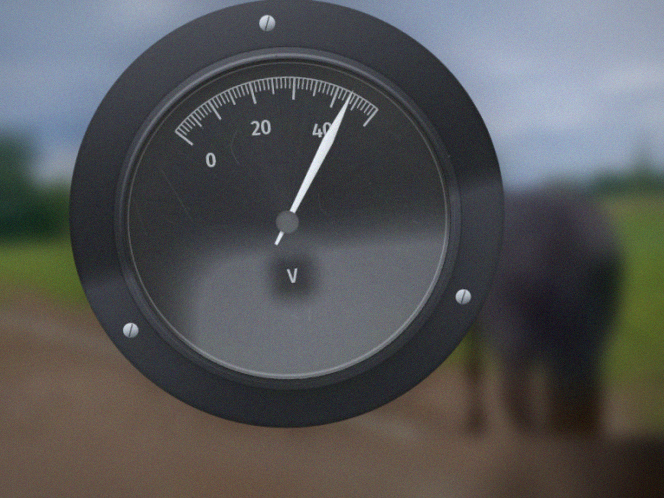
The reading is 43 V
